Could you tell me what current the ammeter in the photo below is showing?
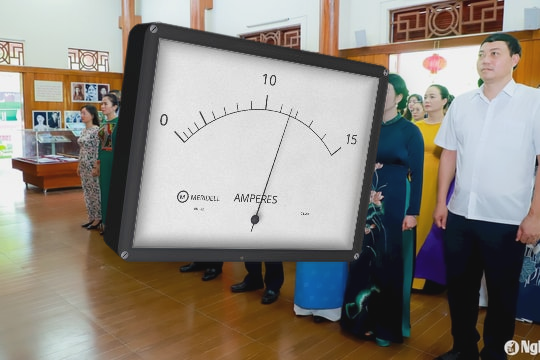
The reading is 11.5 A
